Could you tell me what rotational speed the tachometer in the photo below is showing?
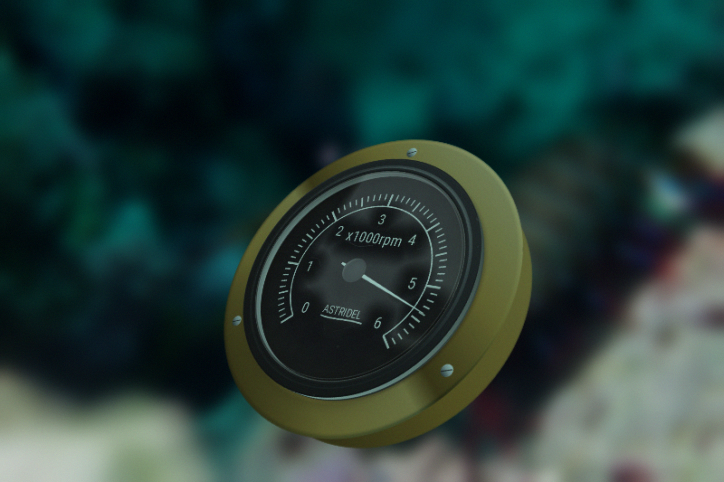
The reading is 5400 rpm
